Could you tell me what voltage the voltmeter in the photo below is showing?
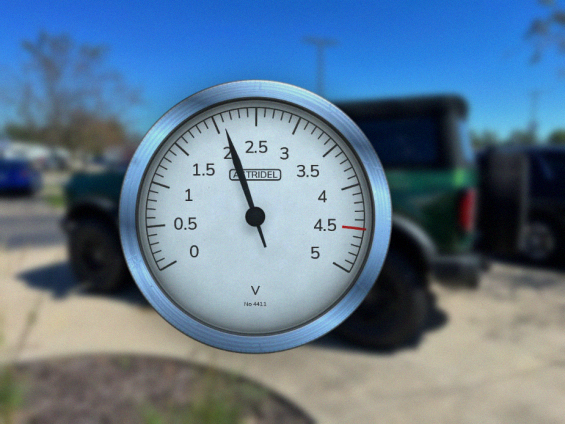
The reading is 2.1 V
